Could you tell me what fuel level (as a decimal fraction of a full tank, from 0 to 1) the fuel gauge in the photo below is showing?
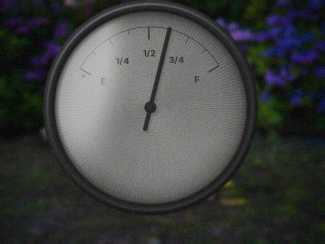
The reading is 0.625
